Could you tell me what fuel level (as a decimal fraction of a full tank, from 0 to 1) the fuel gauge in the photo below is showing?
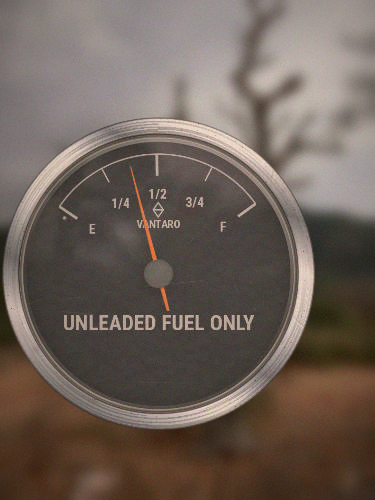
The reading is 0.375
